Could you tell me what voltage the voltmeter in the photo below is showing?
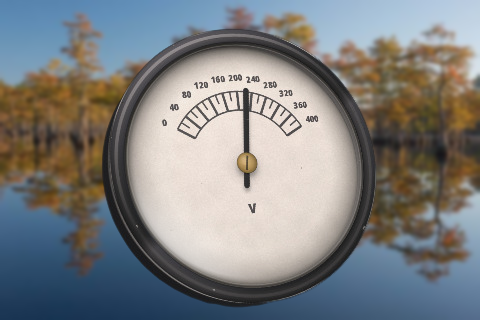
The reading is 220 V
